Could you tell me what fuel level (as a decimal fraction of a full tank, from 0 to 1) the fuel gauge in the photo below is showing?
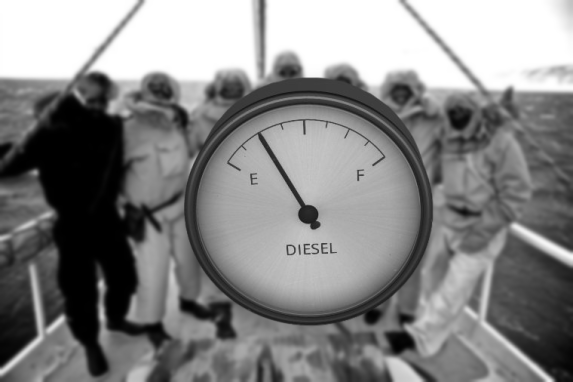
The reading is 0.25
